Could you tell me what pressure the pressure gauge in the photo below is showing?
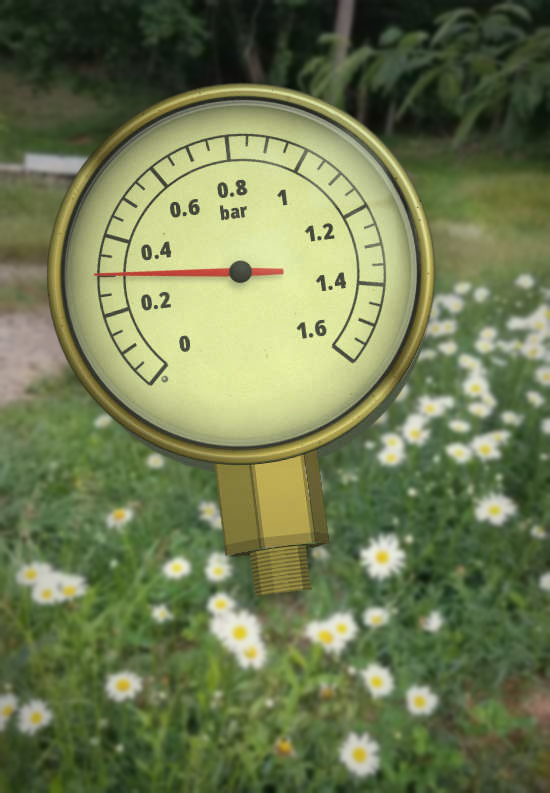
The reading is 0.3 bar
